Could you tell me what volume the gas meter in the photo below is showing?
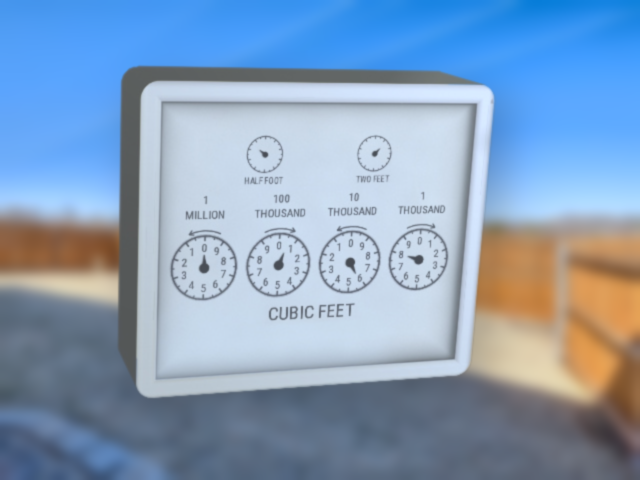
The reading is 5800 ft³
